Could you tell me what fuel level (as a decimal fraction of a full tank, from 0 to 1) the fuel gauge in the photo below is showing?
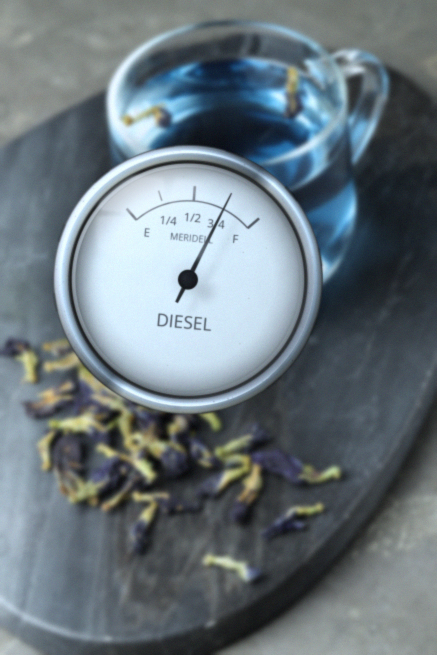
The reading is 0.75
